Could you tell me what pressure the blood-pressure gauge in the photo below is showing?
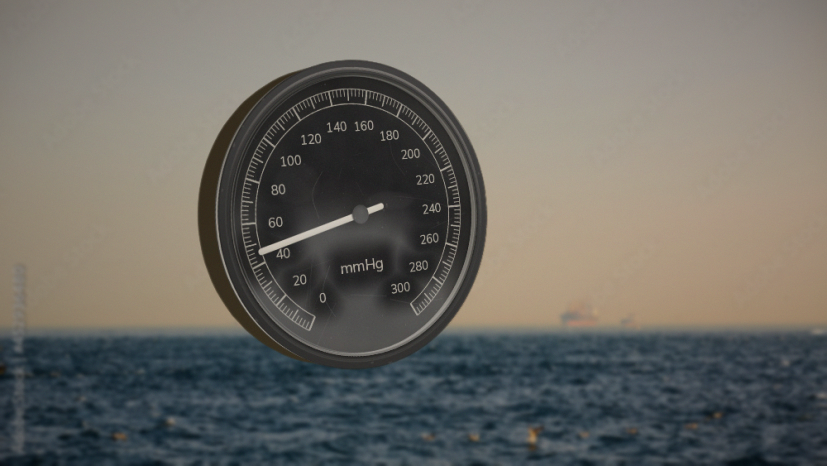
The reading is 46 mmHg
